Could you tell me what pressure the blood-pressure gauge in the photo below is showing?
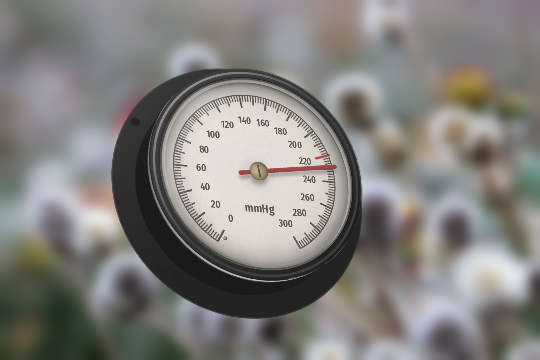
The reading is 230 mmHg
